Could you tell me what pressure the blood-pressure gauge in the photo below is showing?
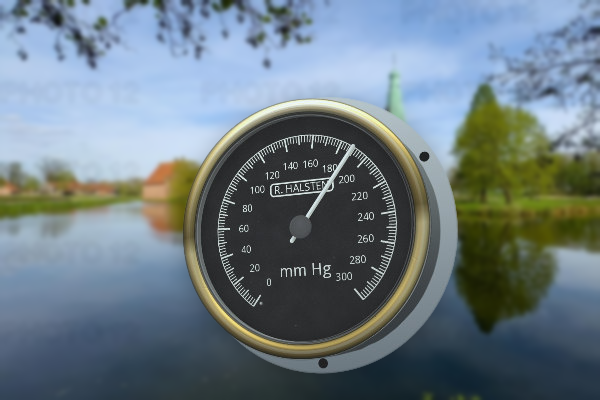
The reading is 190 mmHg
